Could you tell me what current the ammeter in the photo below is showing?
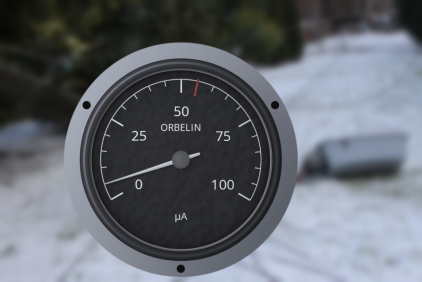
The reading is 5 µA
